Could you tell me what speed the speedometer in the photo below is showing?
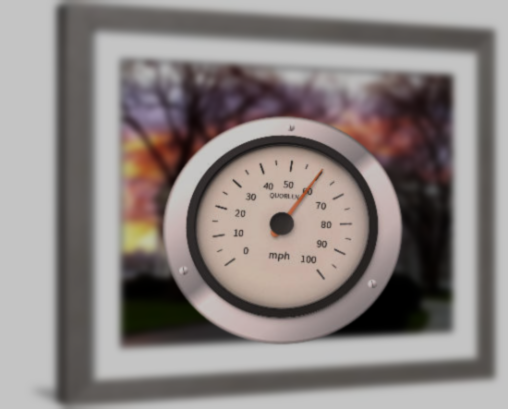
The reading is 60 mph
